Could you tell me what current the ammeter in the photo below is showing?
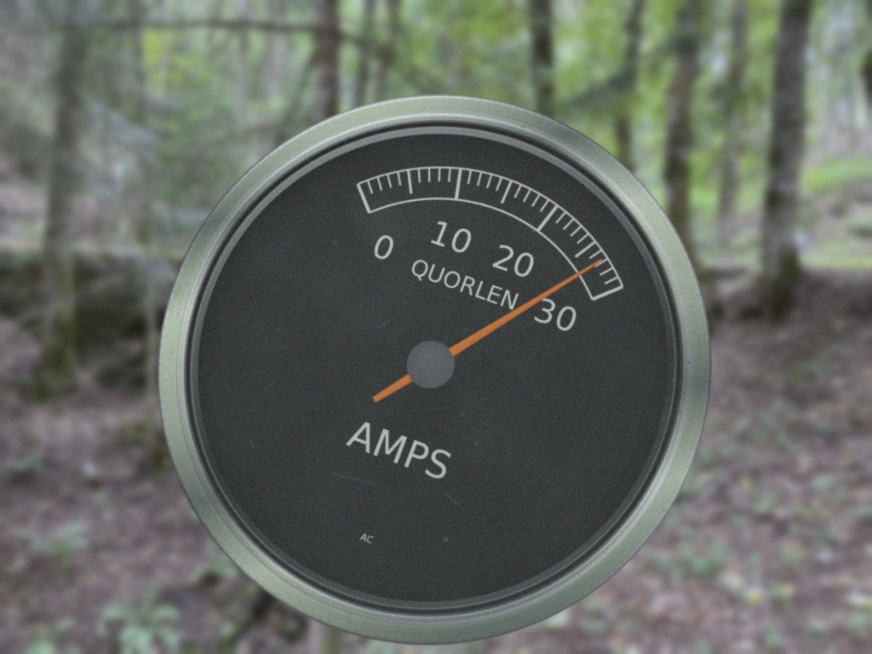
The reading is 27 A
